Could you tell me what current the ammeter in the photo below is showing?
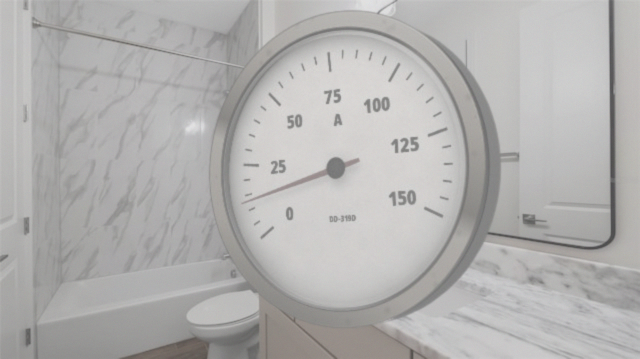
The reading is 12.5 A
